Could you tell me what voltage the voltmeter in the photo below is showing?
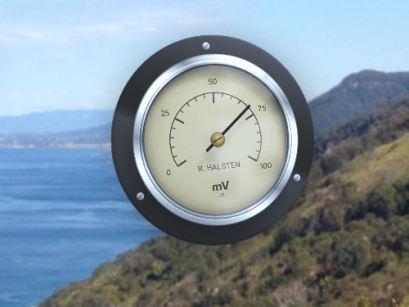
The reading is 70 mV
